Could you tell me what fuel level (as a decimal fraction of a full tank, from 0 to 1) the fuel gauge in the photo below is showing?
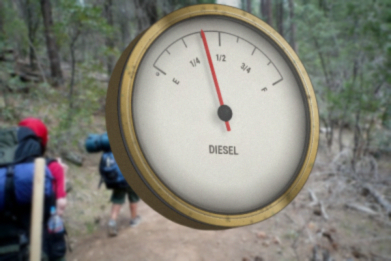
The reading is 0.375
